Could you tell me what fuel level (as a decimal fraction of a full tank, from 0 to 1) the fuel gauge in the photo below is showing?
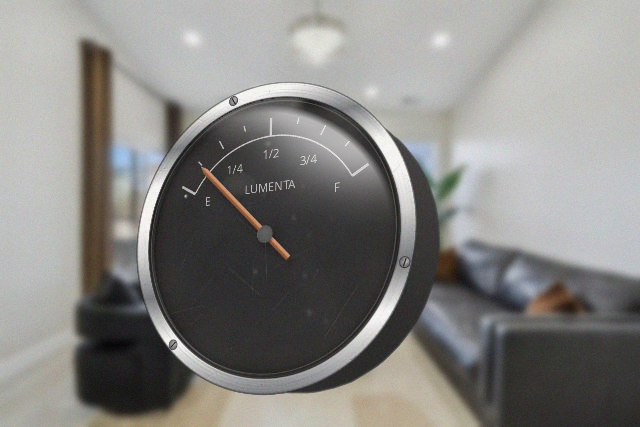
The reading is 0.125
